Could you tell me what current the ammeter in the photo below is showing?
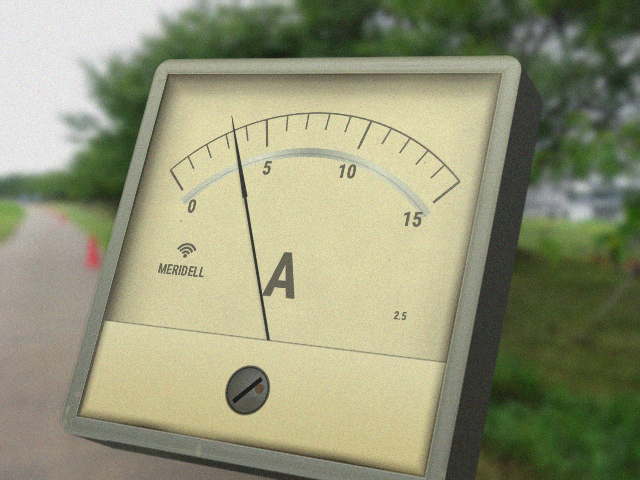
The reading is 3.5 A
